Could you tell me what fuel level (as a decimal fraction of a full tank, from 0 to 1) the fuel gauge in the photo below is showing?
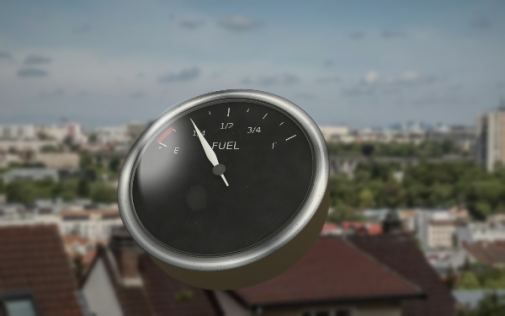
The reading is 0.25
